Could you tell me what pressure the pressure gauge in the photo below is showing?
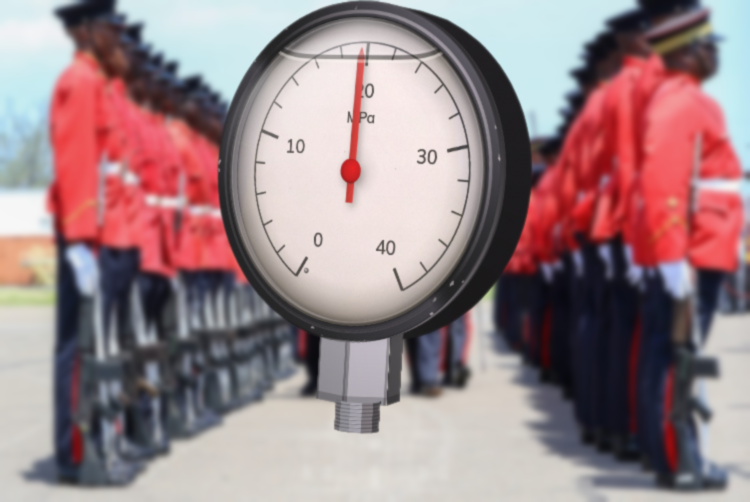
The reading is 20 MPa
